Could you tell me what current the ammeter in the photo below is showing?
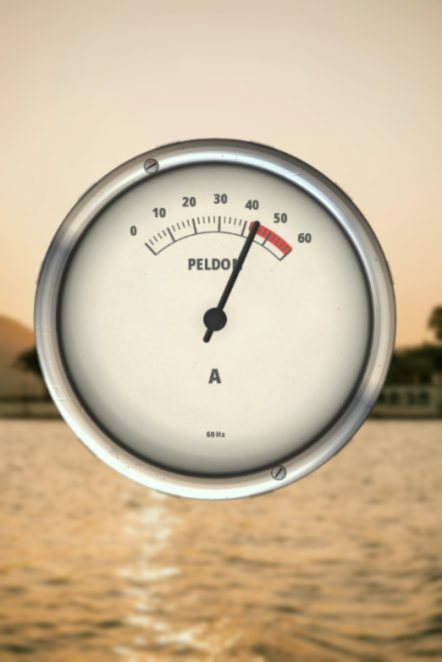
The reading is 44 A
